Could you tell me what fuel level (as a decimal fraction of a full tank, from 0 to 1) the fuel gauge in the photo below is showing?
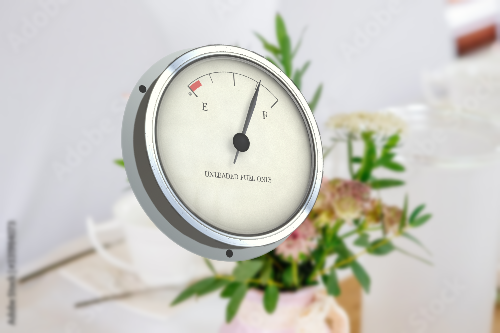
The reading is 0.75
